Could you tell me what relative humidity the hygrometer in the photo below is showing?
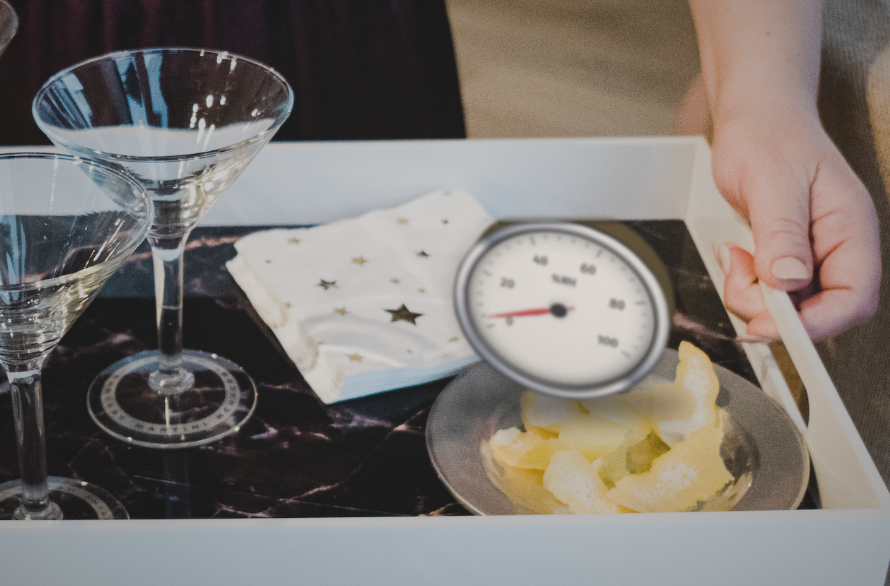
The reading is 4 %
